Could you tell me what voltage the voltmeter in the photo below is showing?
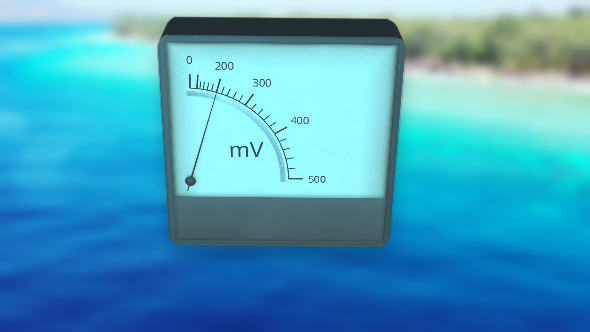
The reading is 200 mV
